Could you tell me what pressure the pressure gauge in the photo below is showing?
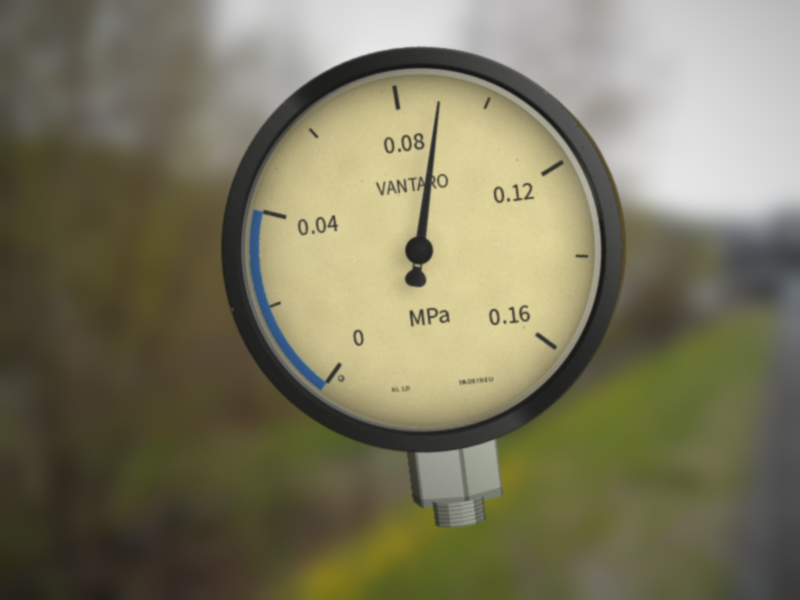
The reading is 0.09 MPa
